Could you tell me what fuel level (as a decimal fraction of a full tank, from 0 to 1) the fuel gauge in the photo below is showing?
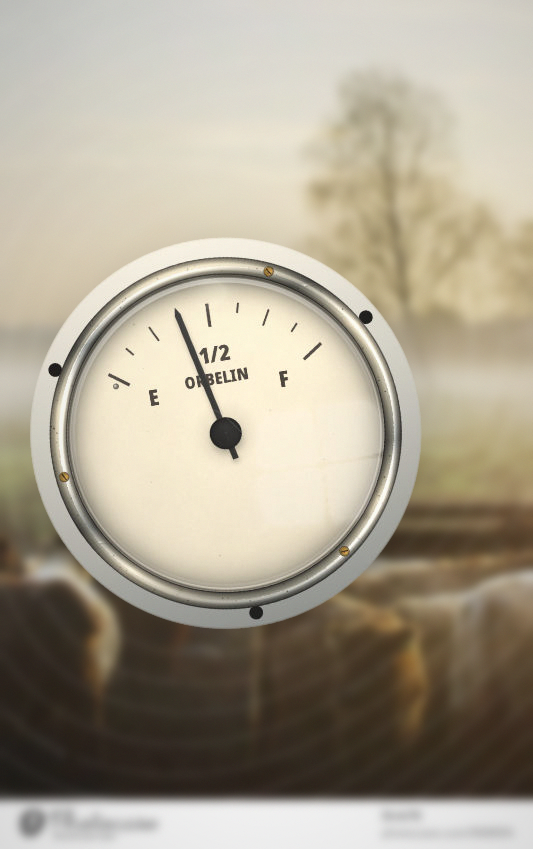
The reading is 0.375
